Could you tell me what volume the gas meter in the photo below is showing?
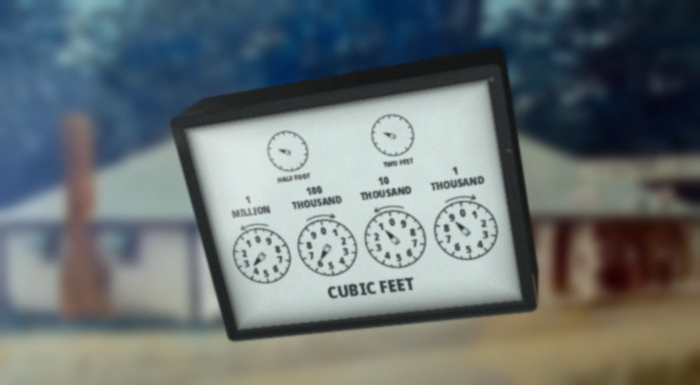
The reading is 360900 ft³
